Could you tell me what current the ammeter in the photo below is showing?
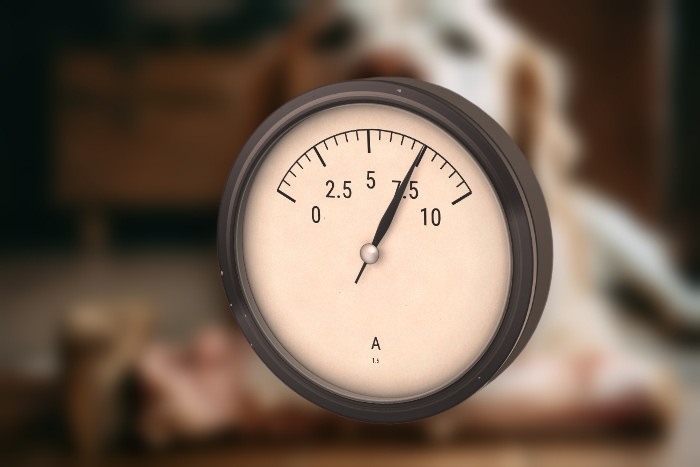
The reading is 7.5 A
